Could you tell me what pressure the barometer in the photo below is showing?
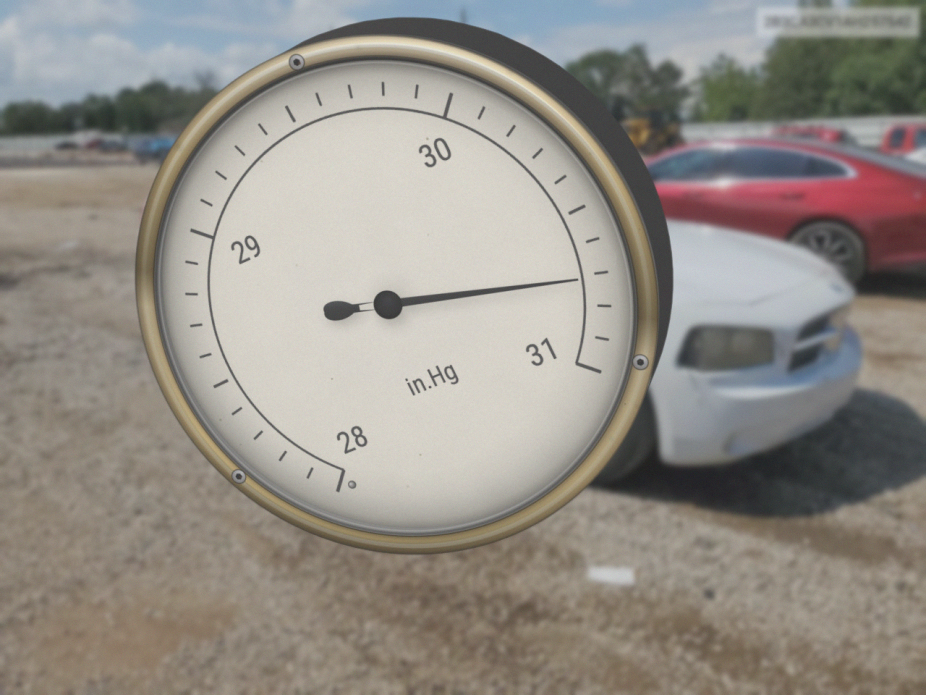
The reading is 30.7 inHg
